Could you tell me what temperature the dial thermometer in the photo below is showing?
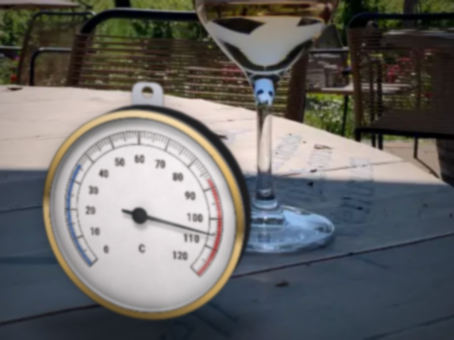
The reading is 105 °C
